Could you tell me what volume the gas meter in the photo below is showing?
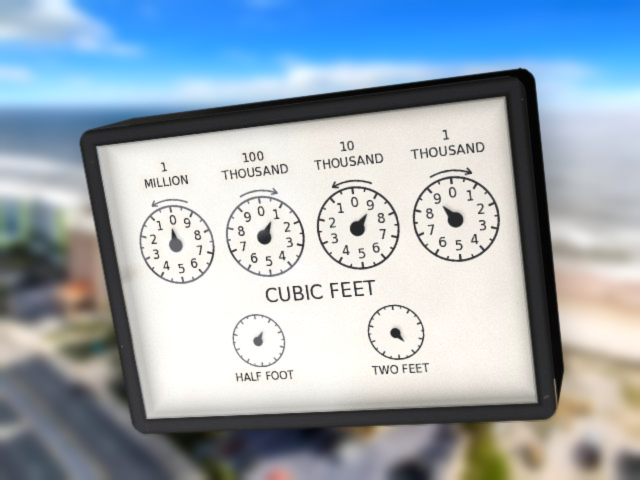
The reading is 8900 ft³
